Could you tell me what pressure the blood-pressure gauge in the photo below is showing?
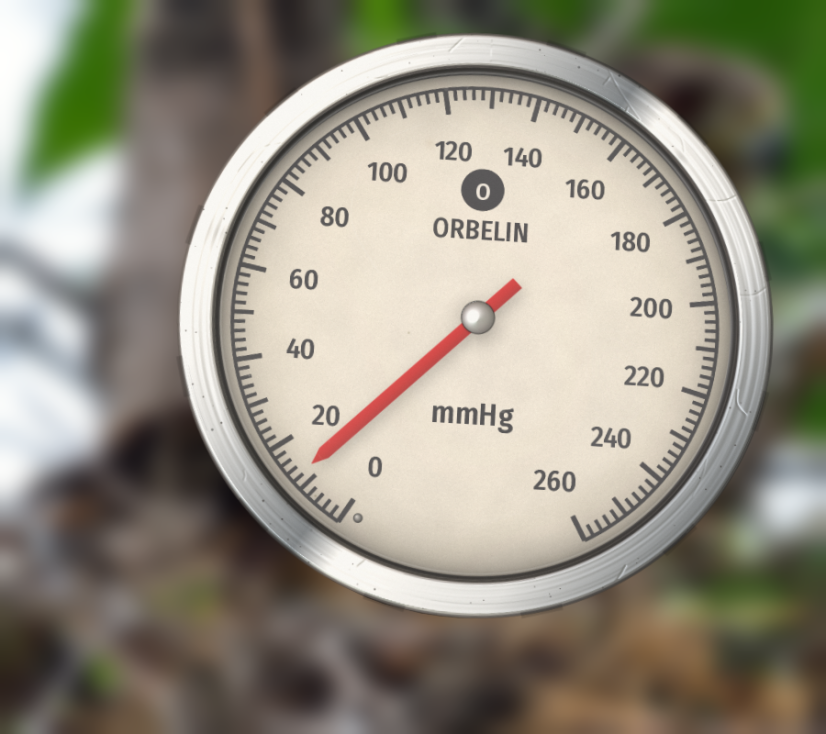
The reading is 12 mmHg
